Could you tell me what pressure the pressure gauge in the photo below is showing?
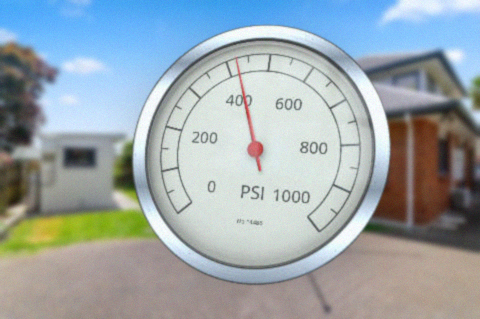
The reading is 425 psi
